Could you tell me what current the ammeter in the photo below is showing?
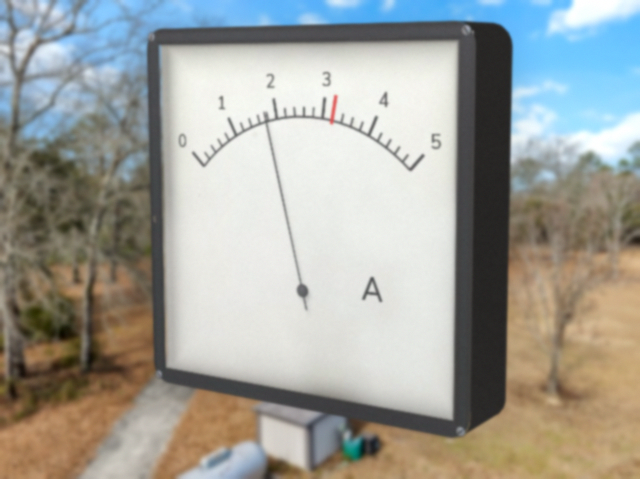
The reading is 1.8 A
